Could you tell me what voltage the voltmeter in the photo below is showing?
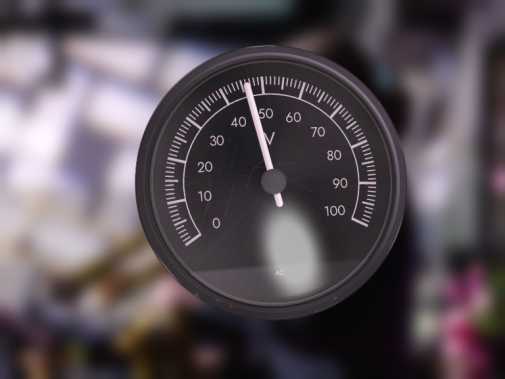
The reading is 46 V
